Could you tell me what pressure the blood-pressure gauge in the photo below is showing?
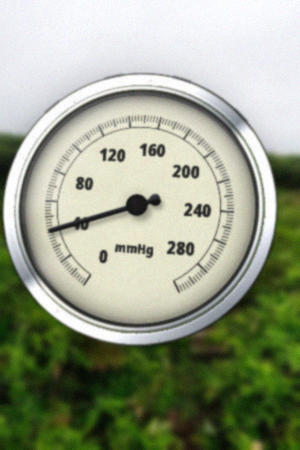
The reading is 40 mmHg
